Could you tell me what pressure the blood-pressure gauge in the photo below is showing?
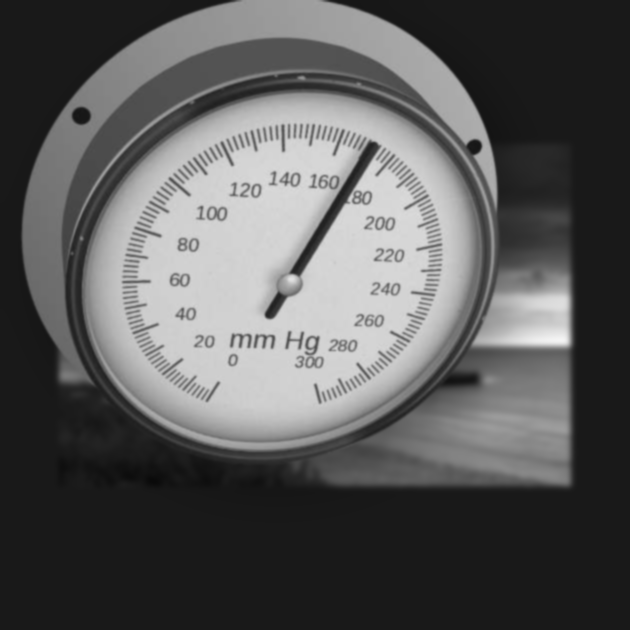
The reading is 170 mmHg
